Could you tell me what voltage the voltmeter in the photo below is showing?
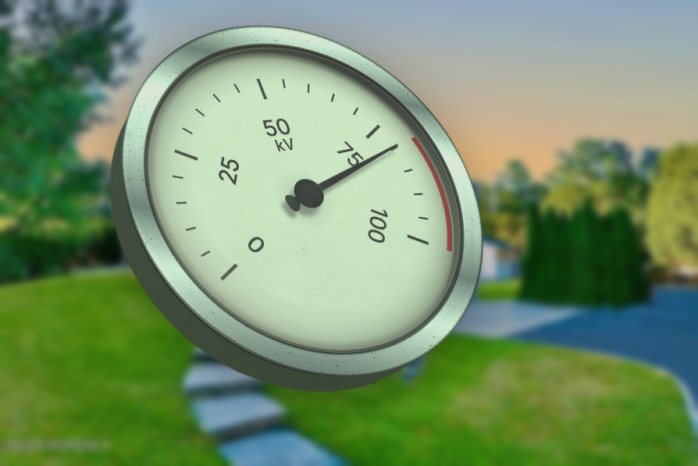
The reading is 80 kV
